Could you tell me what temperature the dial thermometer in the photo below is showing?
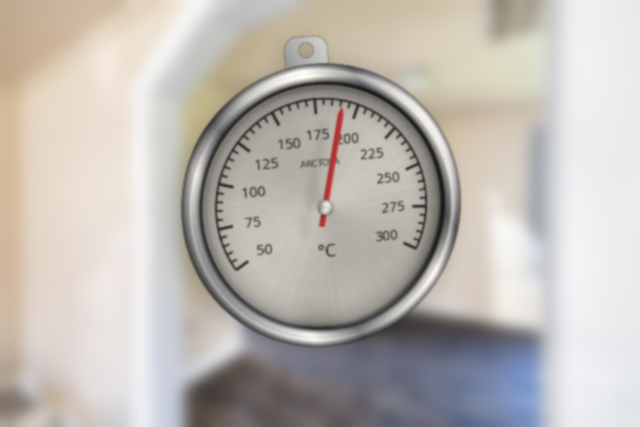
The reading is 190 °C
